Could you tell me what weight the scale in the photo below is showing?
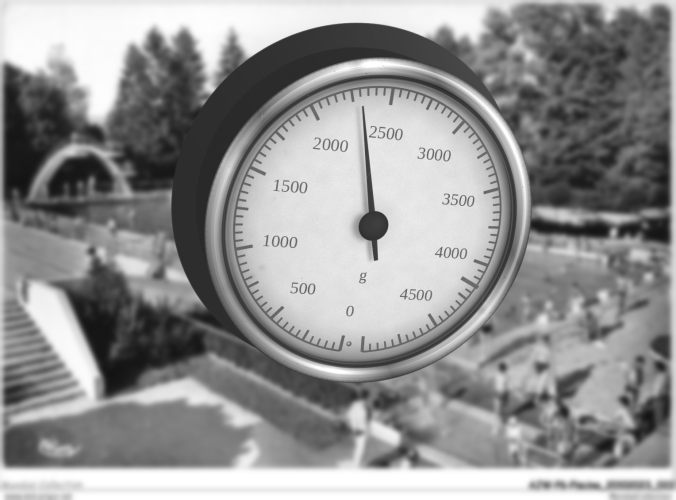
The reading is 2300 g
